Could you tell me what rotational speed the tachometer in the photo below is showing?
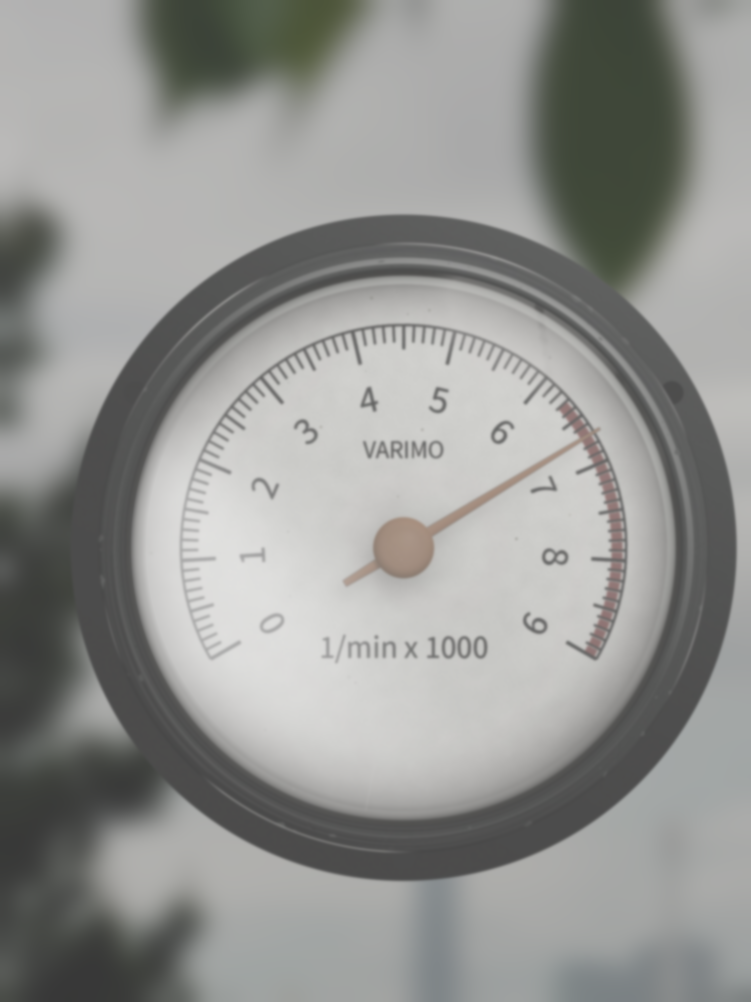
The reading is 6700 rpm
